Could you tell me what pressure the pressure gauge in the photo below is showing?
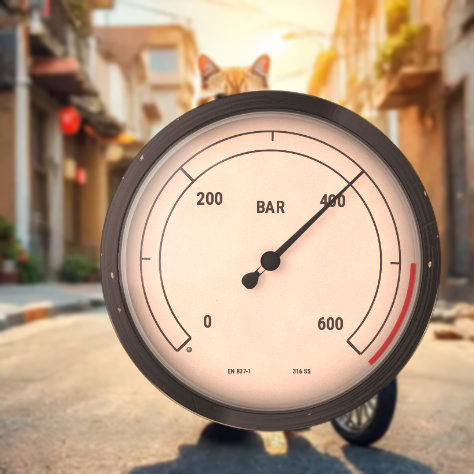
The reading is 400 bar
